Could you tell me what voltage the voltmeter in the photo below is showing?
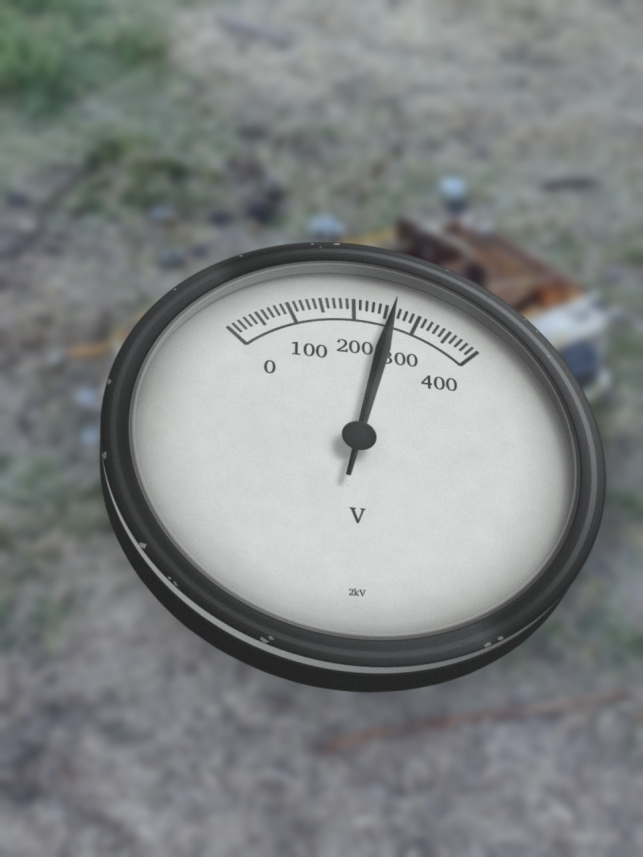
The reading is 260 V
